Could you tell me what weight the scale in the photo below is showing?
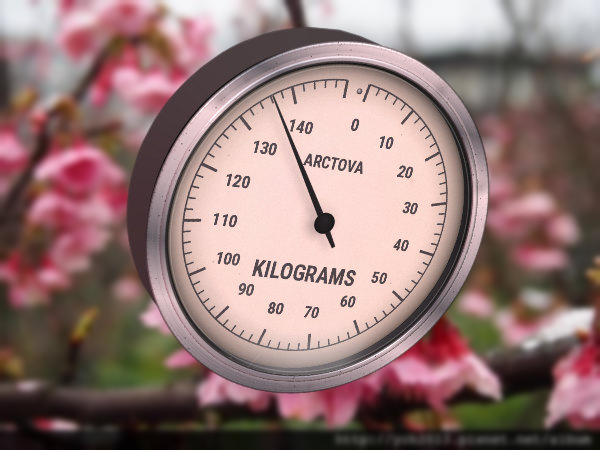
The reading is 136 kg
